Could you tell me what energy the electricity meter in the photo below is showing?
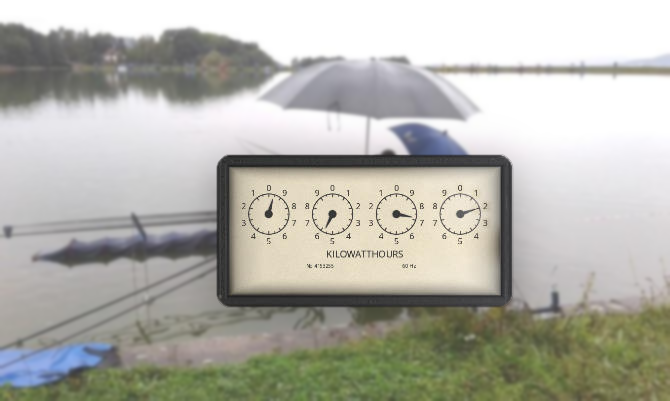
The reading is 9572 kWh
